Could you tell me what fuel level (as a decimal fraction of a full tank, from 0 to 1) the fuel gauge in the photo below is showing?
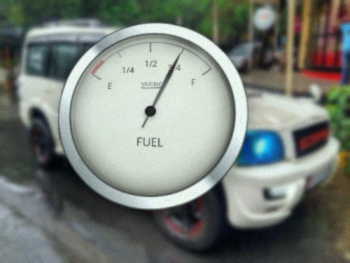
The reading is 0.75
